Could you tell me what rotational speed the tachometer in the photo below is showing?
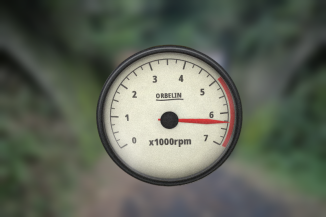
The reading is 6250 rpm
